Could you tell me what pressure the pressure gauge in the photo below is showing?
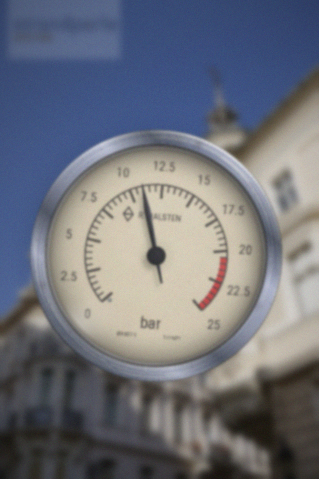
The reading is 11 bar
